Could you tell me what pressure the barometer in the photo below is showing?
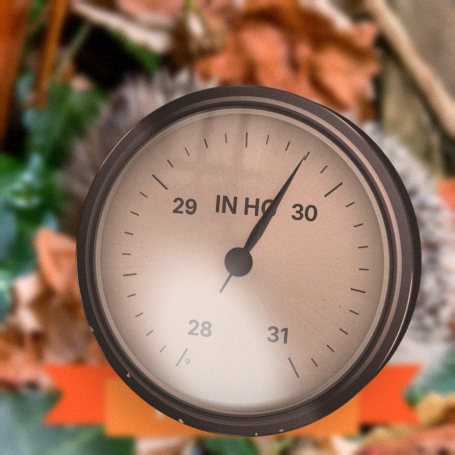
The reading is 29.8 inHg
